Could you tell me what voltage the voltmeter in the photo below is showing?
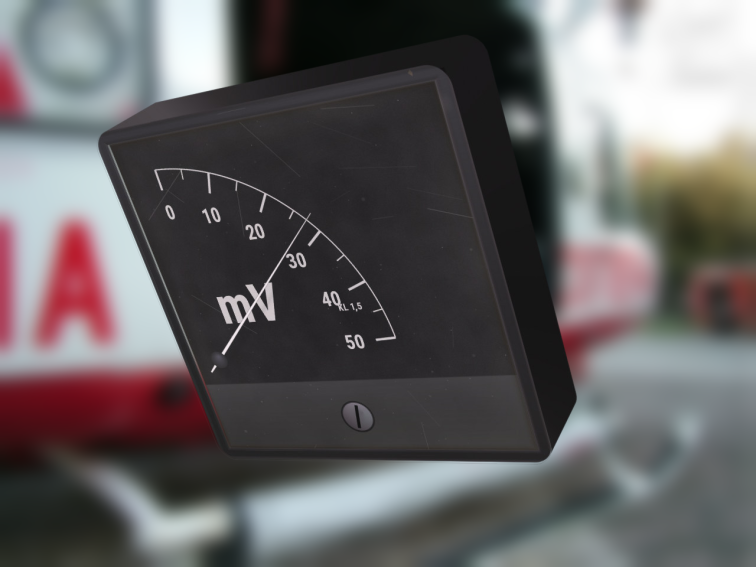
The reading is 27.5 mV
